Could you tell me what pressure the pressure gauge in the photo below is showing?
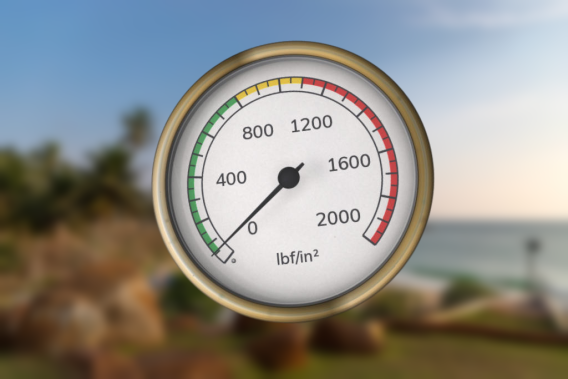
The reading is 50 psi
